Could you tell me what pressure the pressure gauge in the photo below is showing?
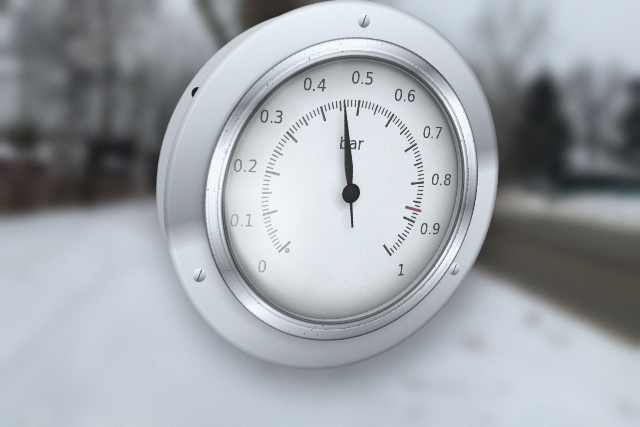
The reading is 0.45 bar
